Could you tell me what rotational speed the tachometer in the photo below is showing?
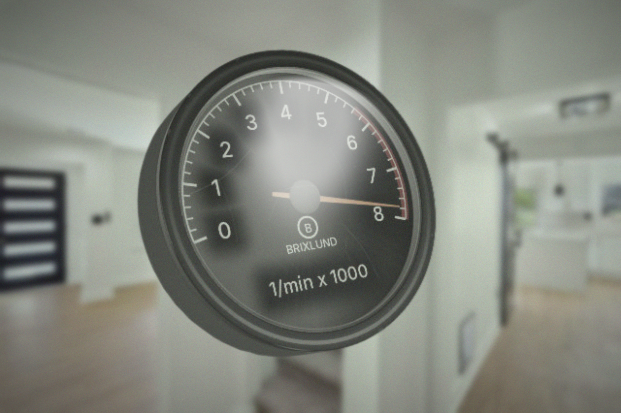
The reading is 7800 rpm
